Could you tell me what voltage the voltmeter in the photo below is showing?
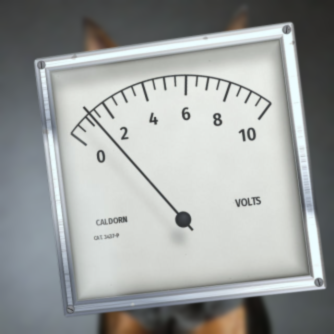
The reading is 1.25 V
